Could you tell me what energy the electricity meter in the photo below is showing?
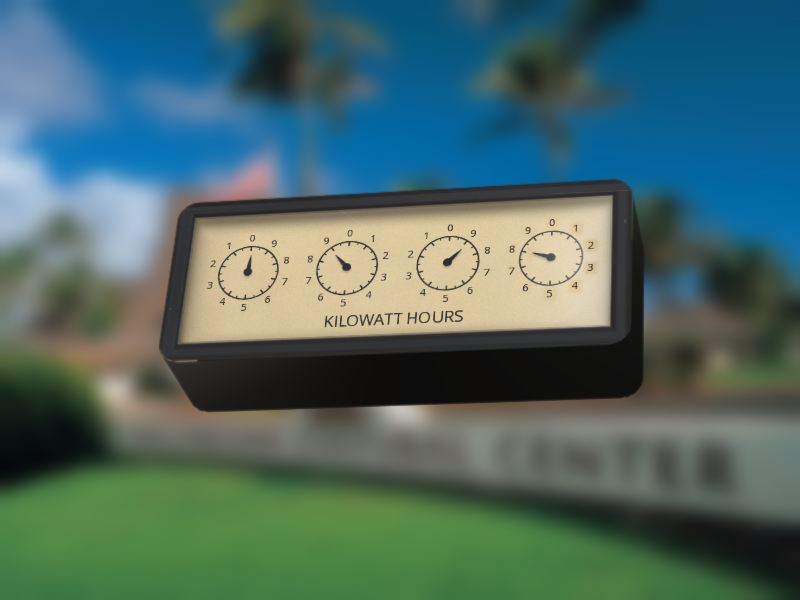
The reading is 9888 kWh
